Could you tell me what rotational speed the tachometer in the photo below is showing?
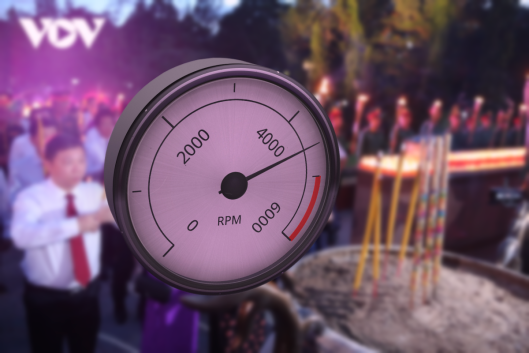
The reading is 4500 rpm
